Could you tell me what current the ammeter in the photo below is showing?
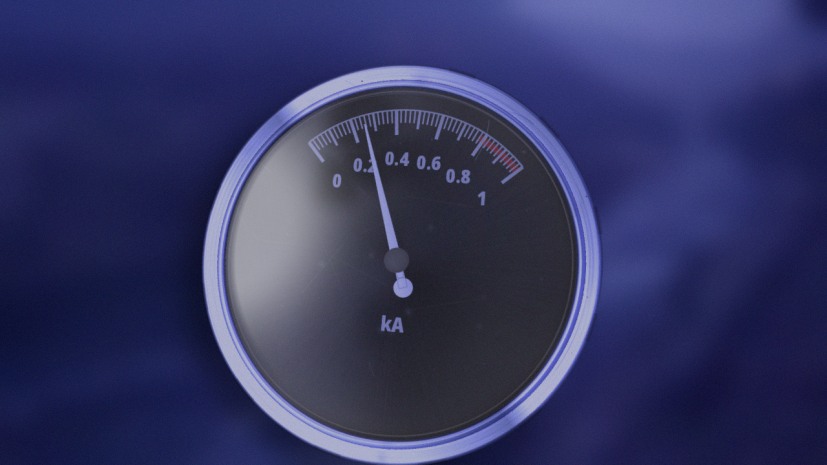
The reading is 0.26 kA
